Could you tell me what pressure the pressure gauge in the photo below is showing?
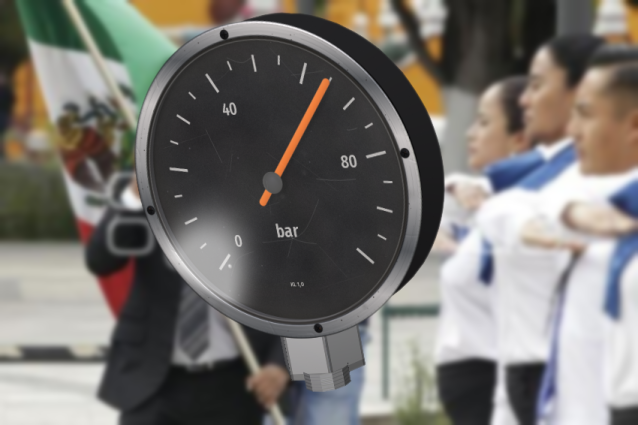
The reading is 65 bar
